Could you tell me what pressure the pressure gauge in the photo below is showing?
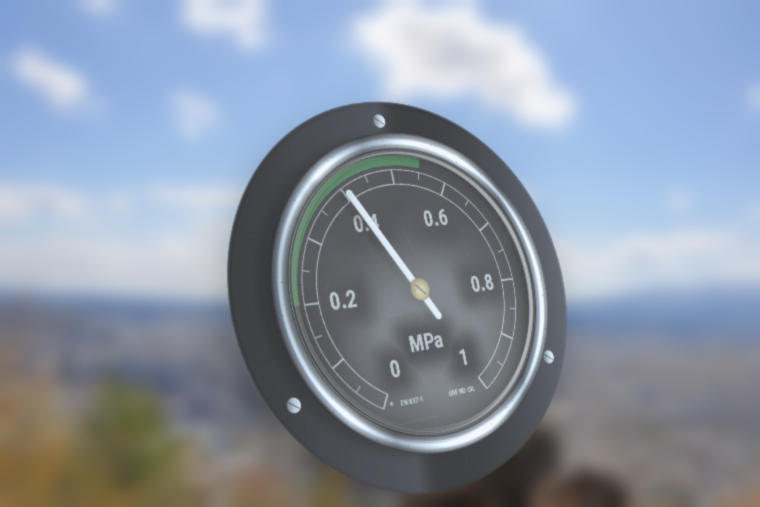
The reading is 0.4 MPa
